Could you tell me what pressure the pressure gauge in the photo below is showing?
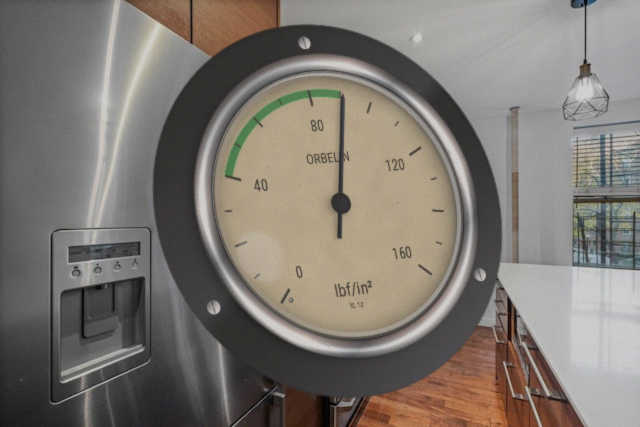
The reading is 90 psi
